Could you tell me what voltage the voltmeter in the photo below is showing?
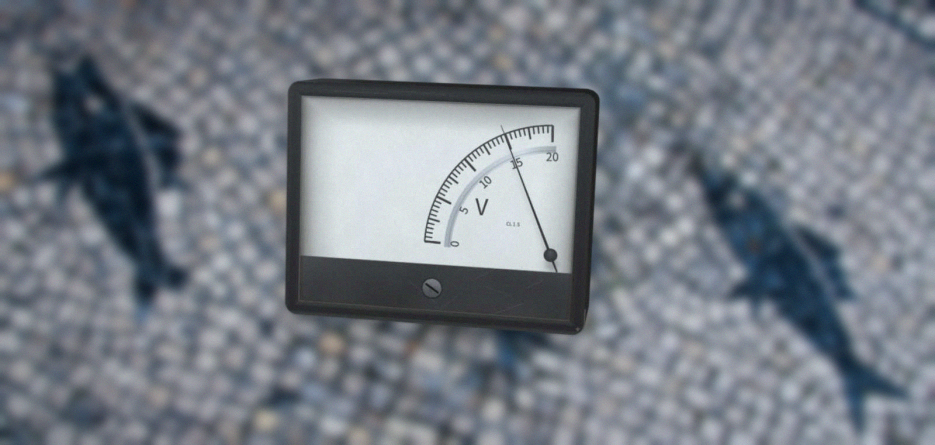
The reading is 15 V
